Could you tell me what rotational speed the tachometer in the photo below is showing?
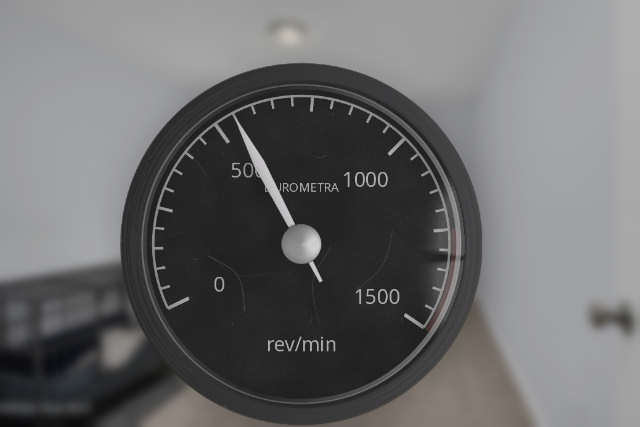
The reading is 550 rpm
